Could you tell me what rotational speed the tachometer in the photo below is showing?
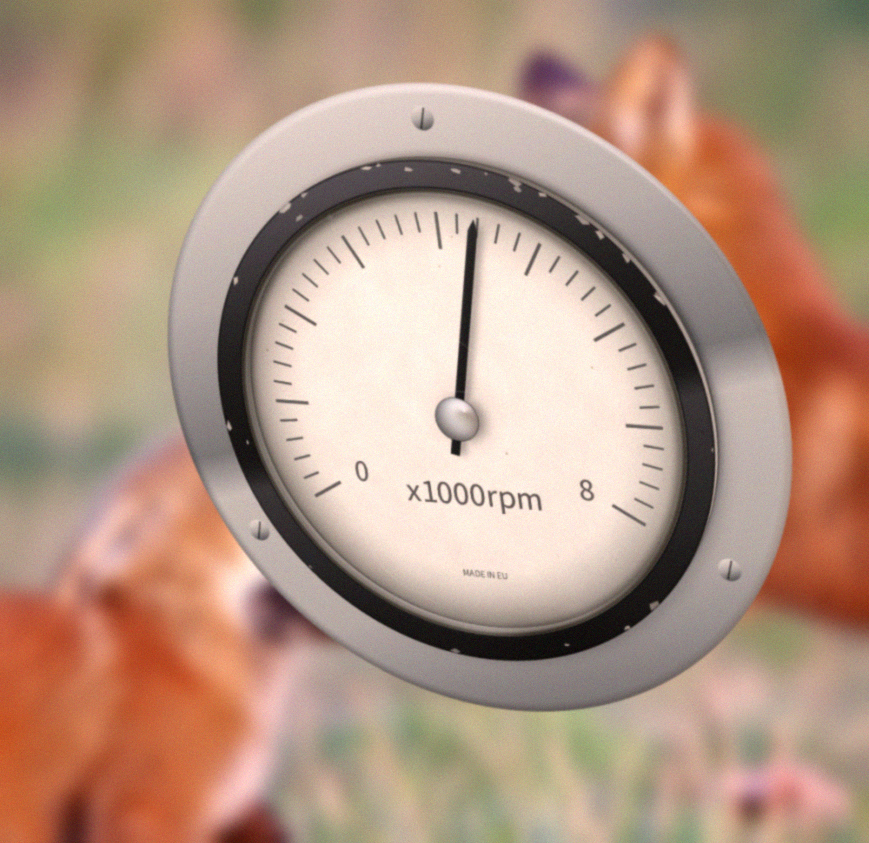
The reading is 4400 rpm
